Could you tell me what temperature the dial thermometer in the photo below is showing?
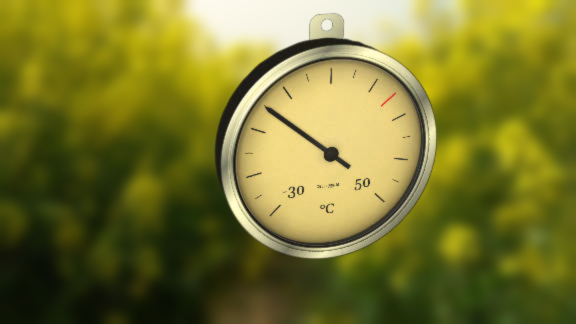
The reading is -5 °C
